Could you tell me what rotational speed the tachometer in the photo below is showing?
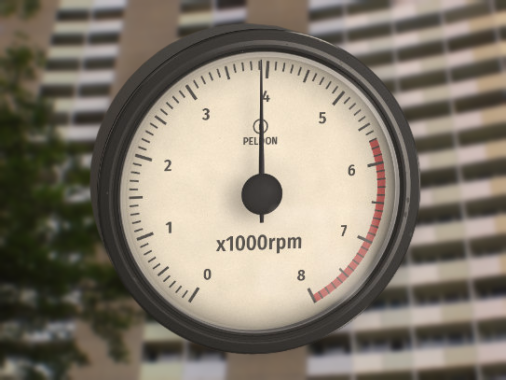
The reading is 3900 rpm
